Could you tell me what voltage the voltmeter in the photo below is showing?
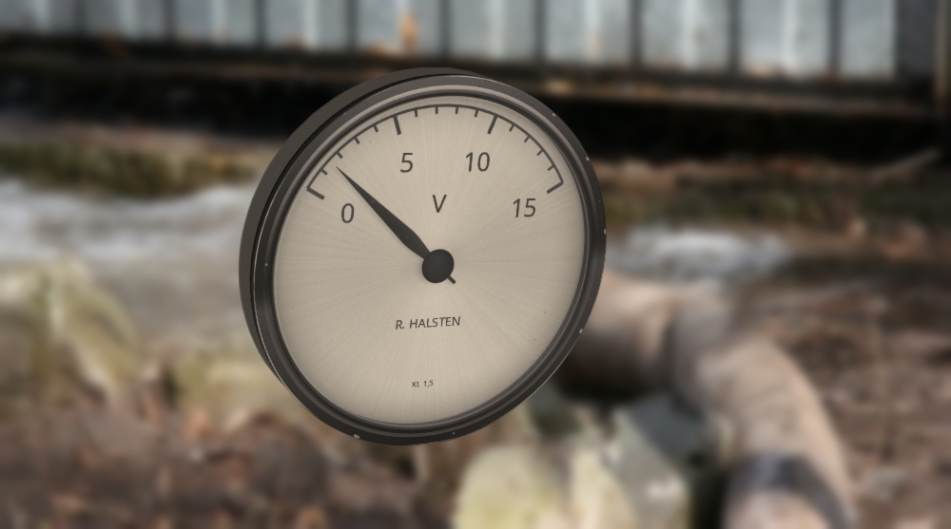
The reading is 1.5 V
